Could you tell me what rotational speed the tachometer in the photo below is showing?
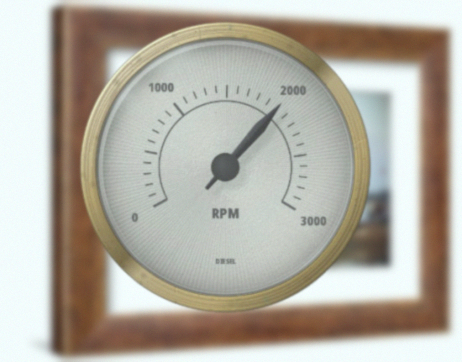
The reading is 2000 rpm
